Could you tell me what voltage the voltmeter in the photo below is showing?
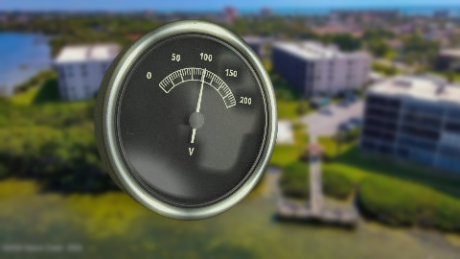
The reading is 100 V
